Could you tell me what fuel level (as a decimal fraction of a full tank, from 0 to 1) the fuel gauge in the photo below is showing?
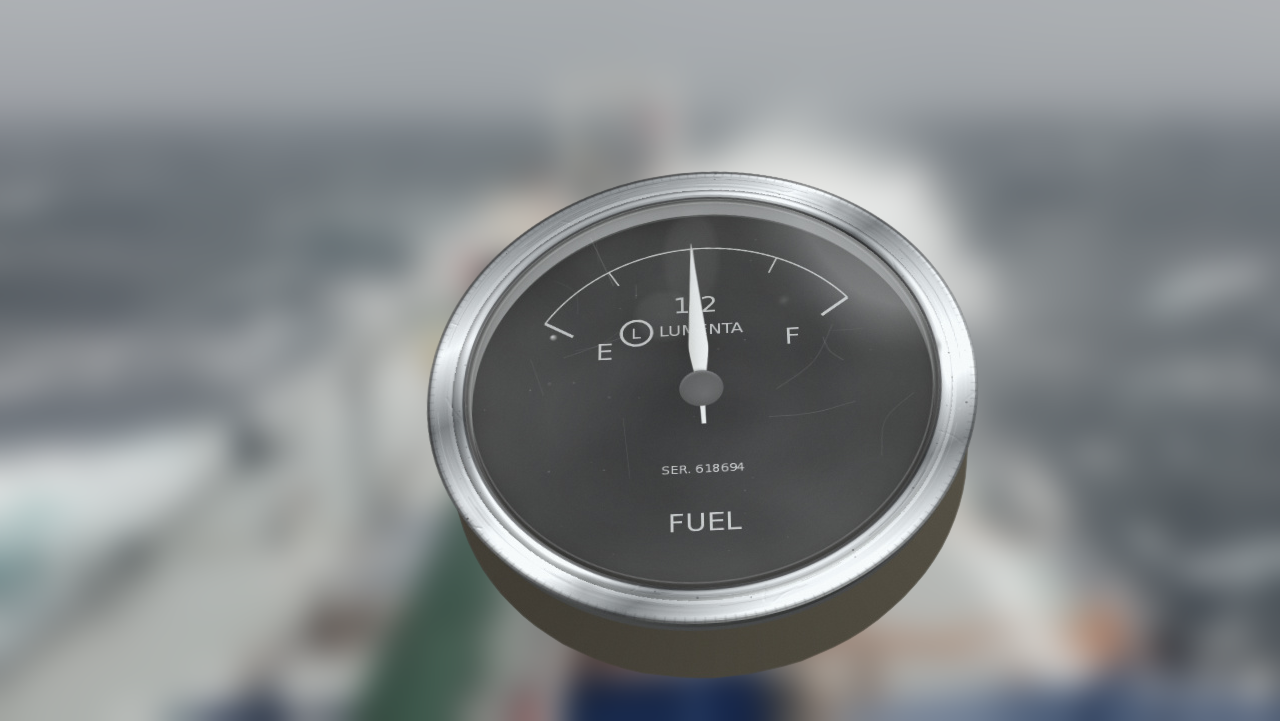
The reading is 0.5
